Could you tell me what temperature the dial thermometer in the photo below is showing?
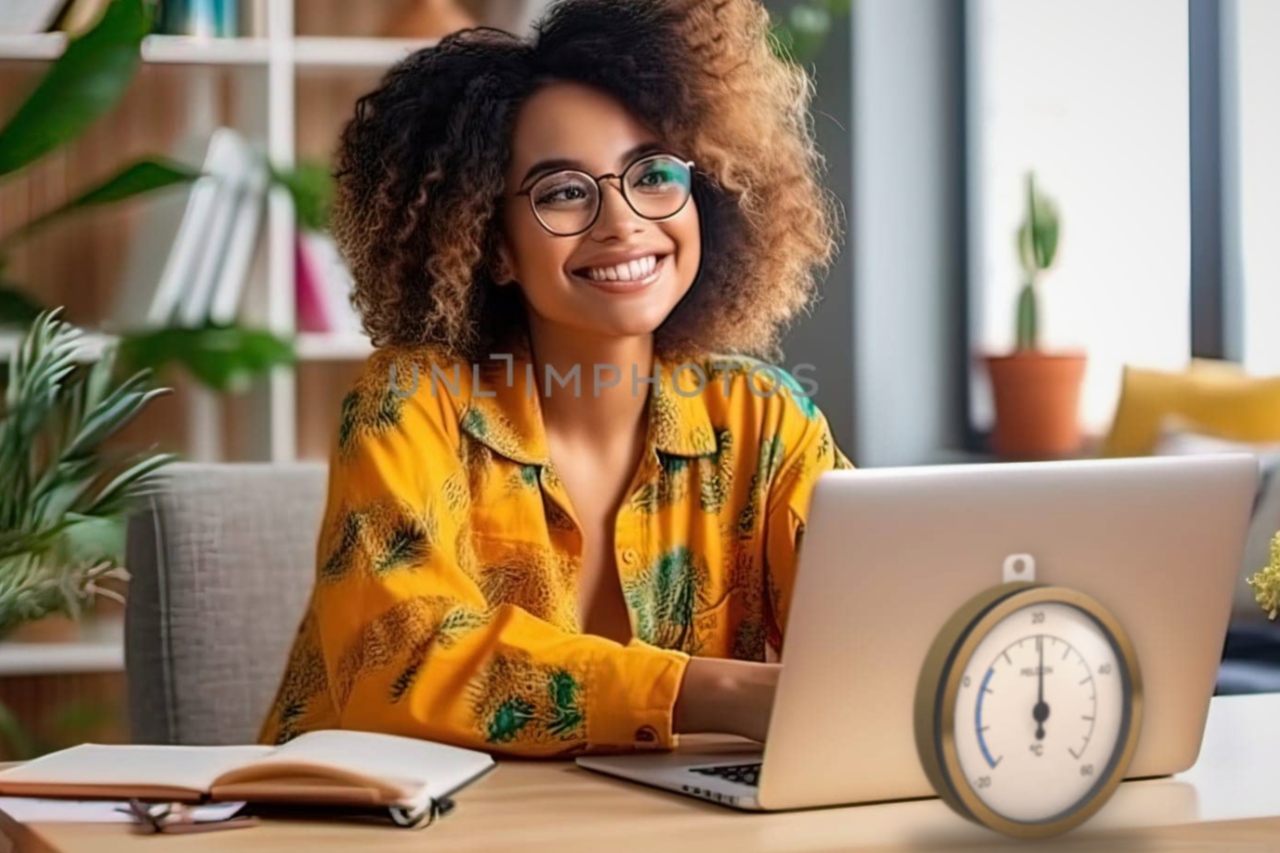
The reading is 20 °C
